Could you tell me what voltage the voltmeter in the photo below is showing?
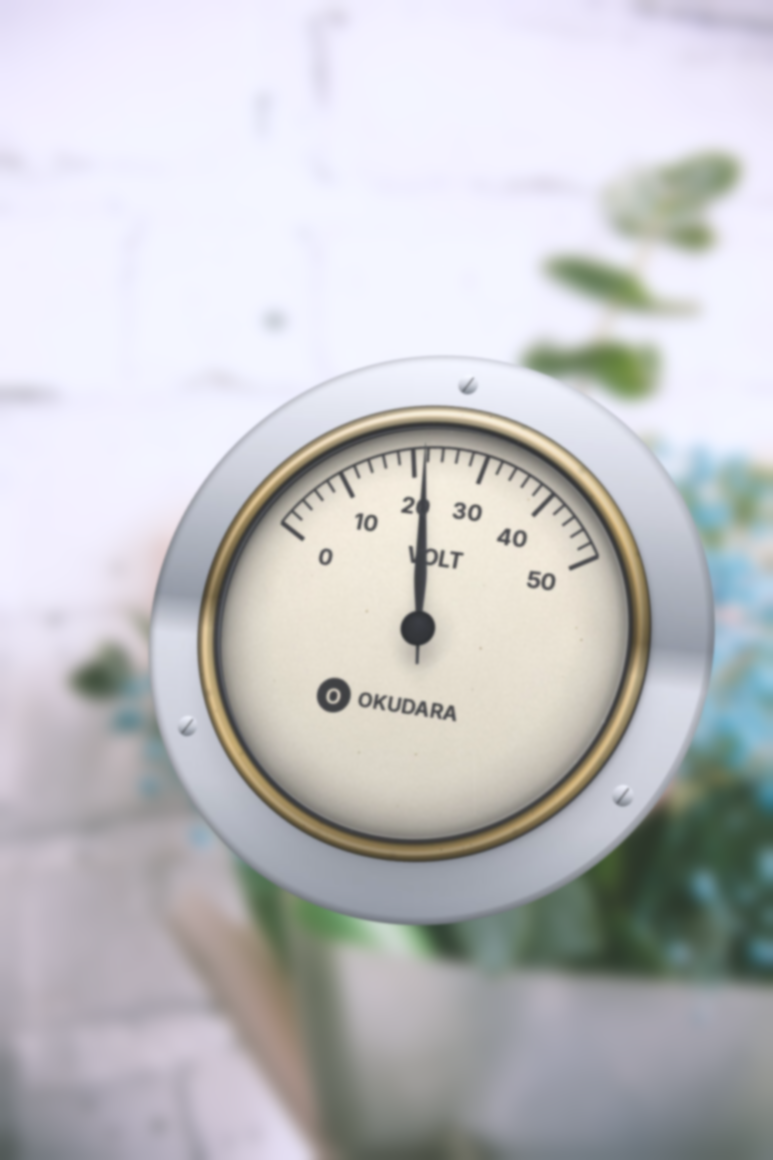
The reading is 22 V
